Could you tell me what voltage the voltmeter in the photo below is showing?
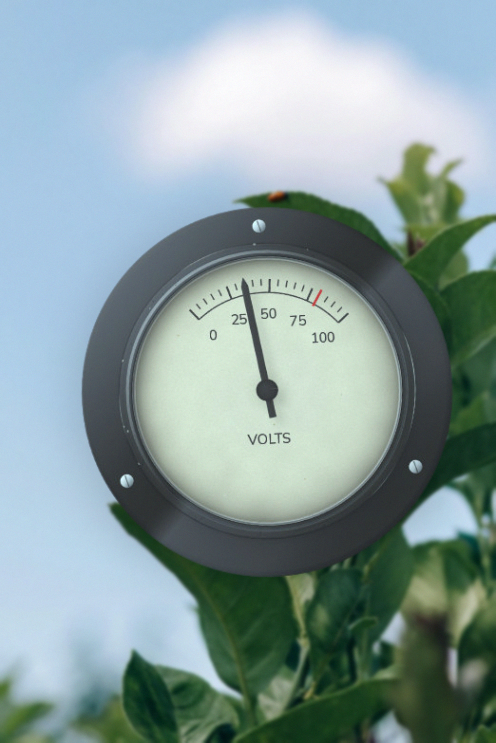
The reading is 35 V
